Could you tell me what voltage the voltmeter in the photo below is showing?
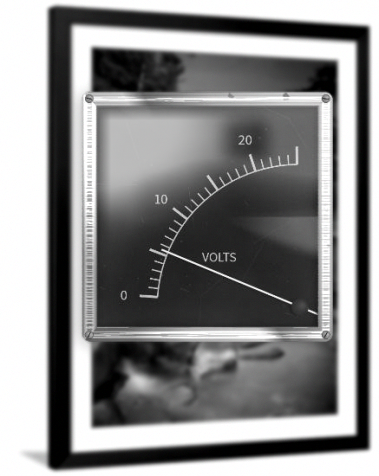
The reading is 5.5 V
